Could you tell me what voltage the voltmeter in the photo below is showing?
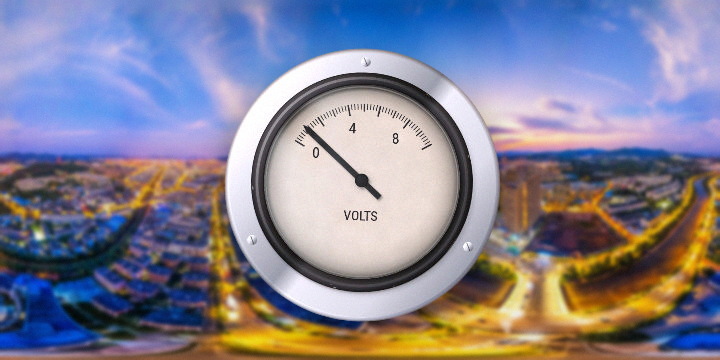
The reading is 1 V
